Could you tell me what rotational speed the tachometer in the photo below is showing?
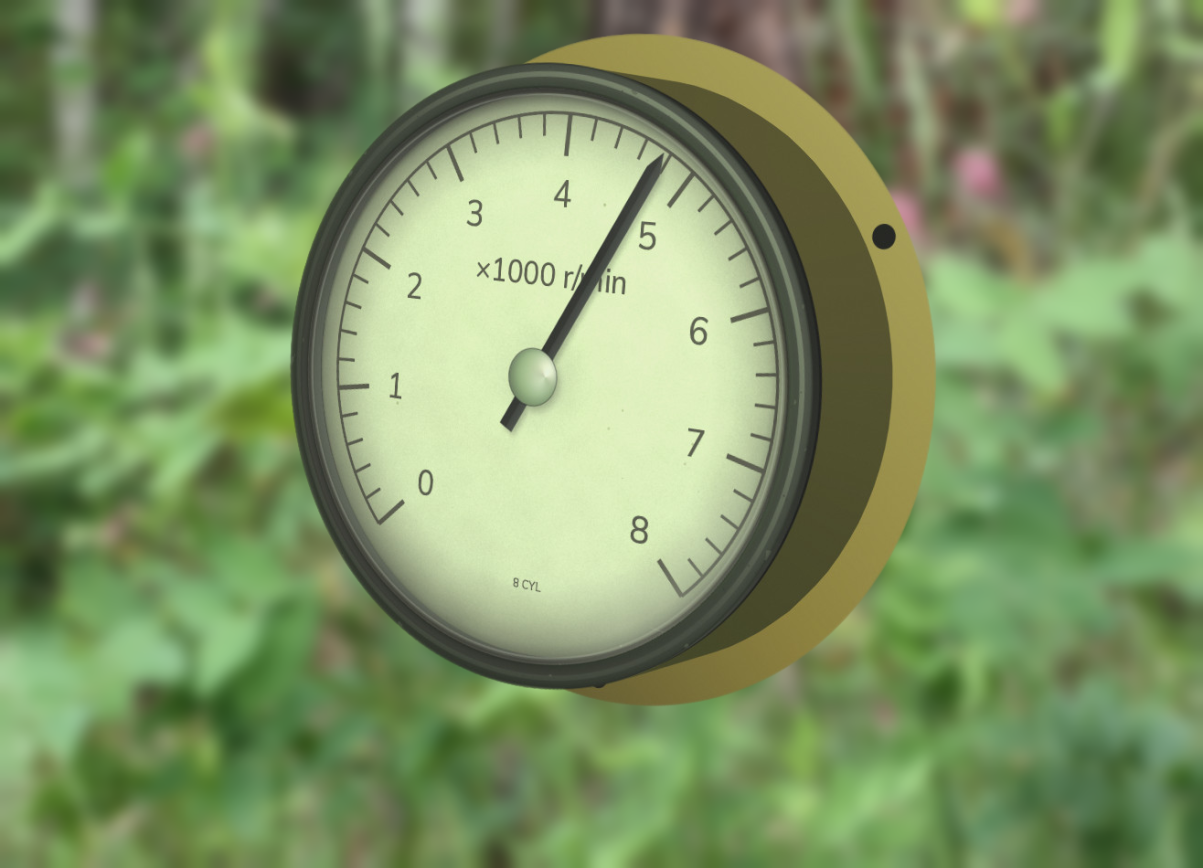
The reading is 4800 rpm
